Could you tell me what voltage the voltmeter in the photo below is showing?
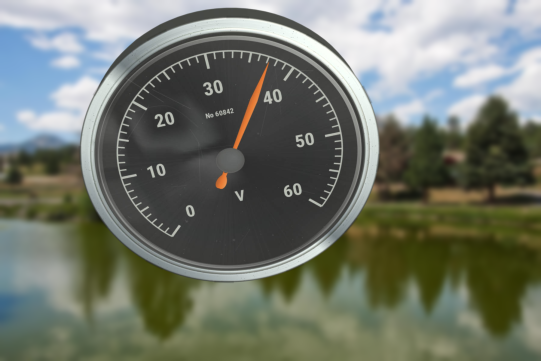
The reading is 37 V
